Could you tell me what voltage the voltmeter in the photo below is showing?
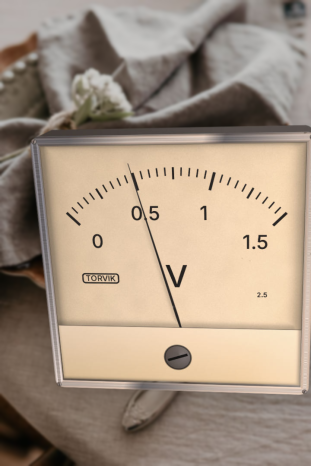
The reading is 0.5 V
